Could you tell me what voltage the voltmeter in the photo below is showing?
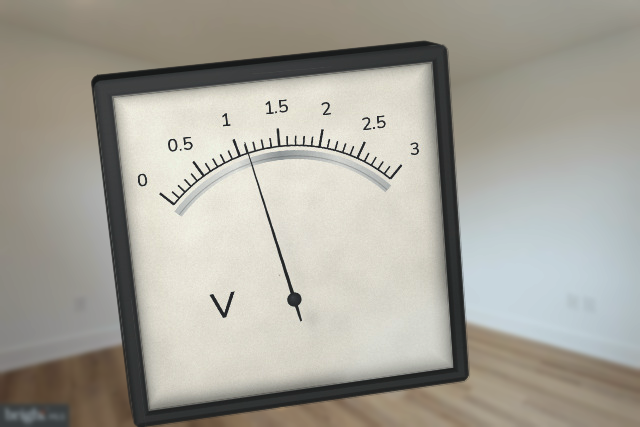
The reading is 1.1 V
